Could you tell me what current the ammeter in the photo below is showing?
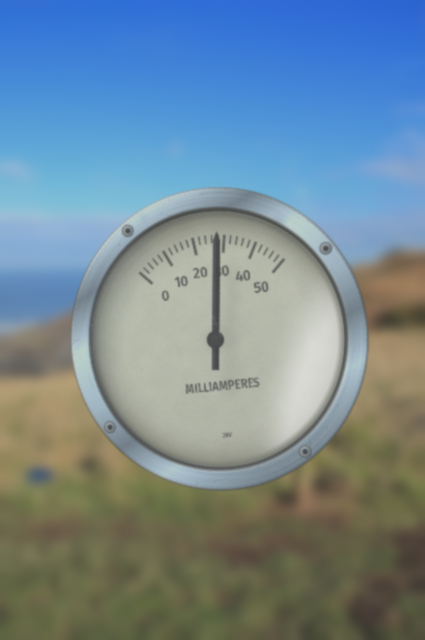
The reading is 28 mA
